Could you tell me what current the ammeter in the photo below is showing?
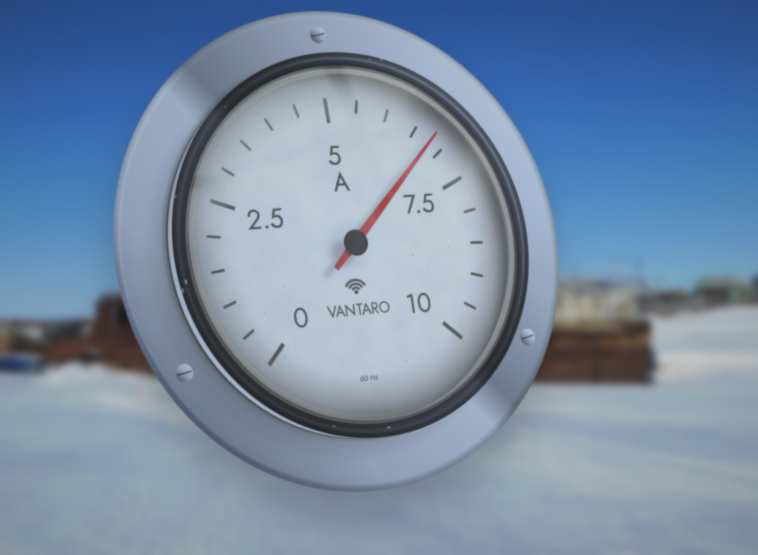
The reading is 6.75 A
